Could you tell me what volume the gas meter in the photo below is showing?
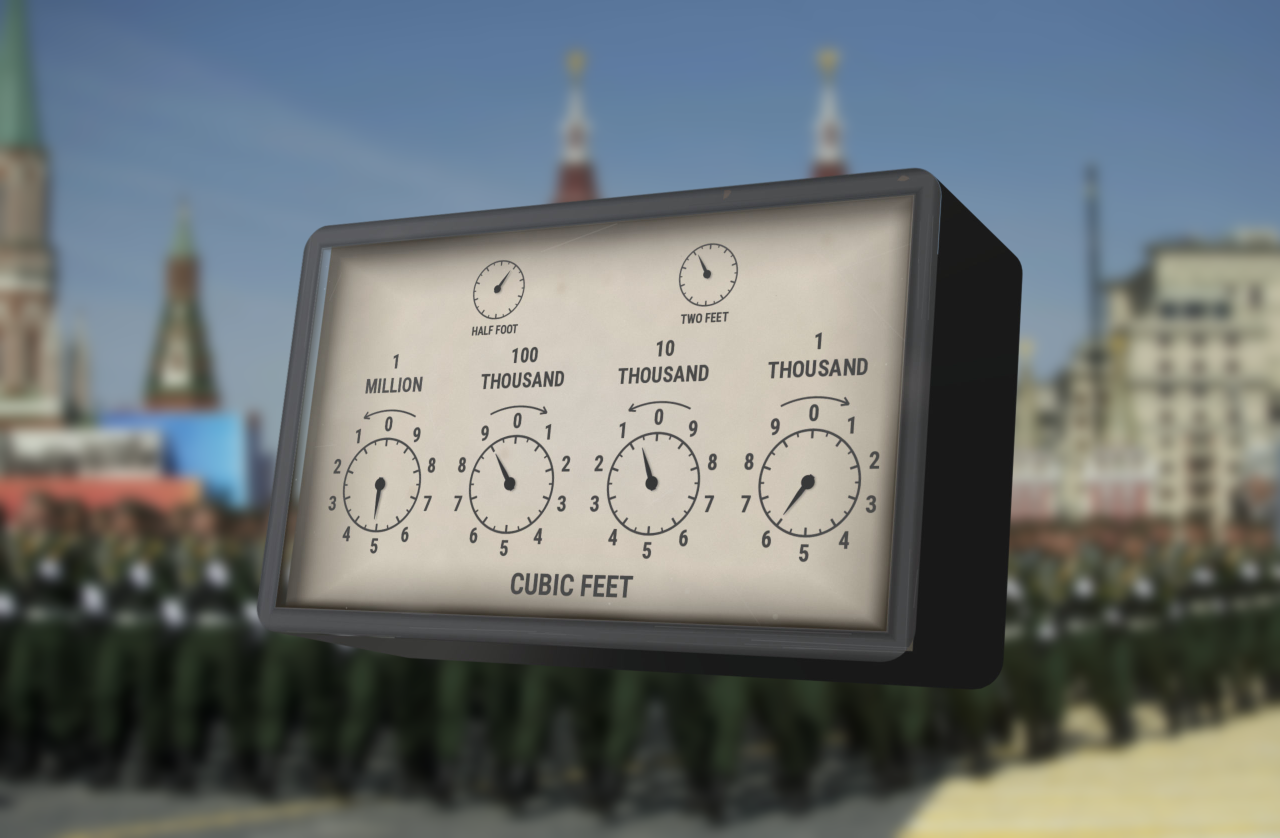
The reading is 490600 ft³
